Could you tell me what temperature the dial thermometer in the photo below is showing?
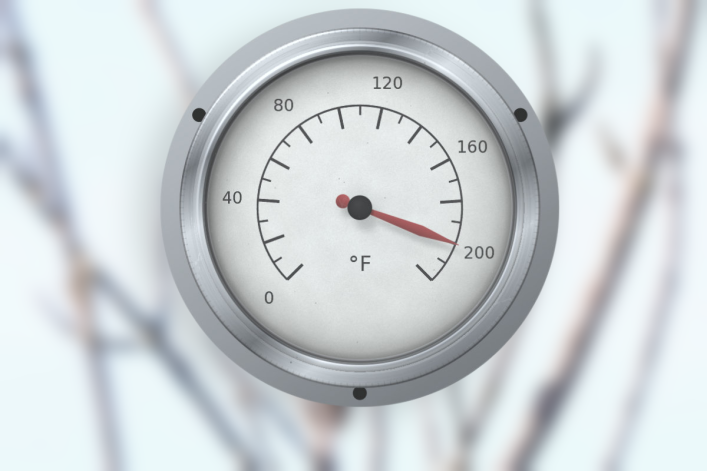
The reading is 200 °F
